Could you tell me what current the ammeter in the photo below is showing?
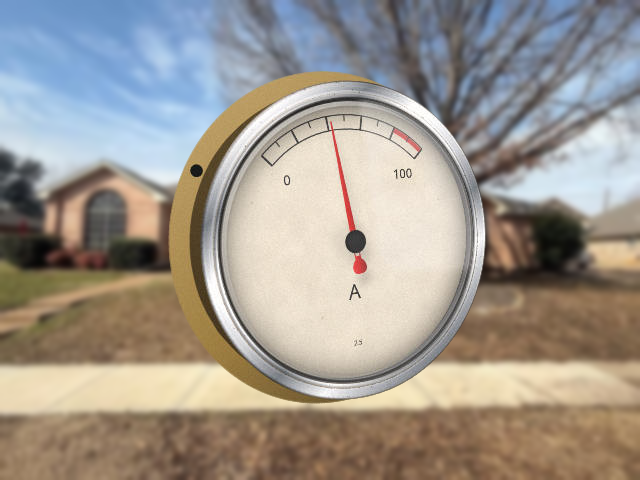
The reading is 40 A
